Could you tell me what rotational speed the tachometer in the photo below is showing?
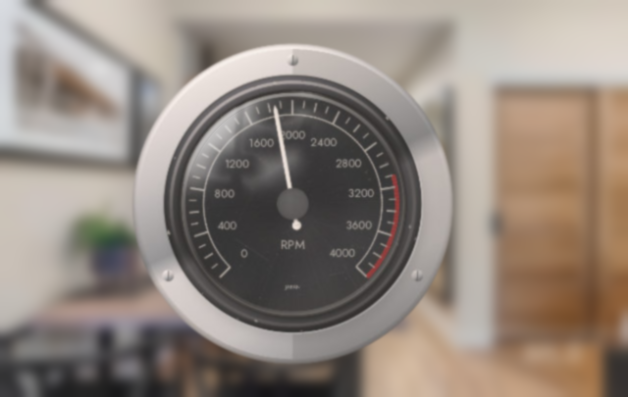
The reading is 1850 rpm
